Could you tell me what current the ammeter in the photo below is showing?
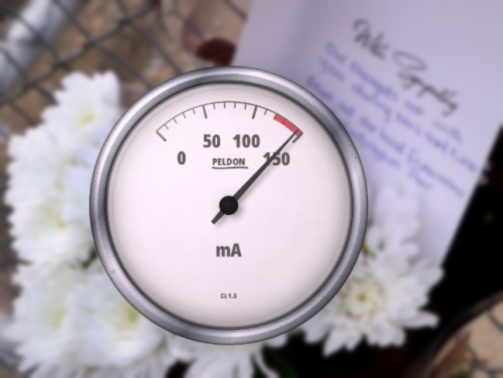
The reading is 145 mA
